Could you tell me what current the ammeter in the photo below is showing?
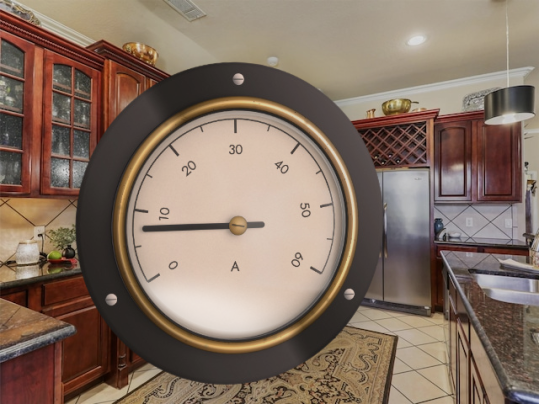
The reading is 7.5 A
